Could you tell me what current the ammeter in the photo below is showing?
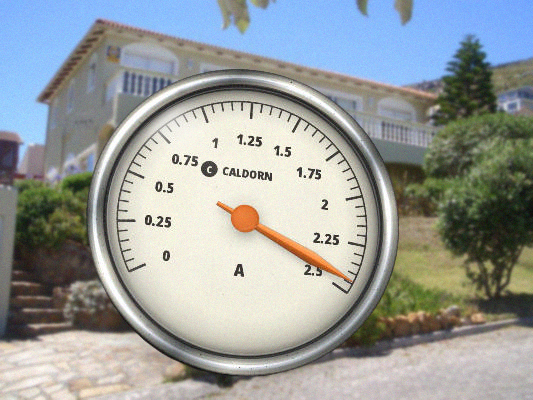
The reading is 2.45 A
